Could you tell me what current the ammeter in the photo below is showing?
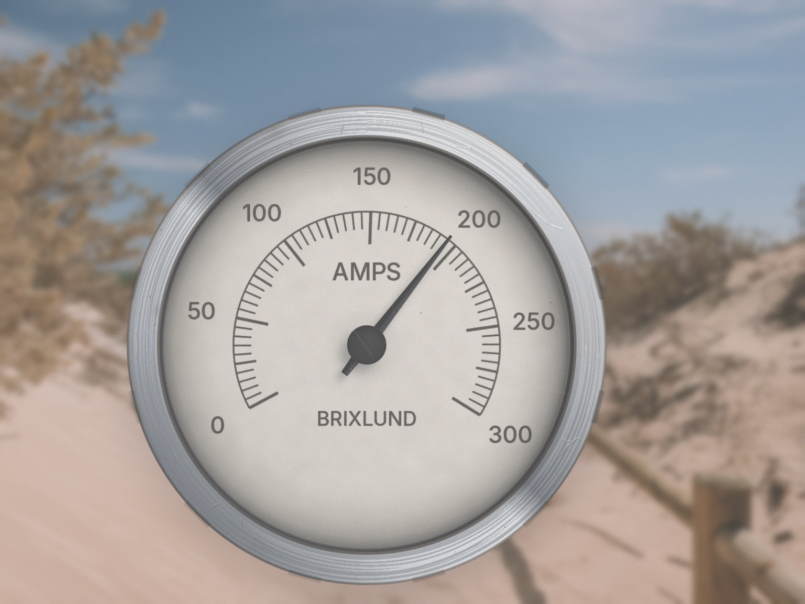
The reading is 195 A
